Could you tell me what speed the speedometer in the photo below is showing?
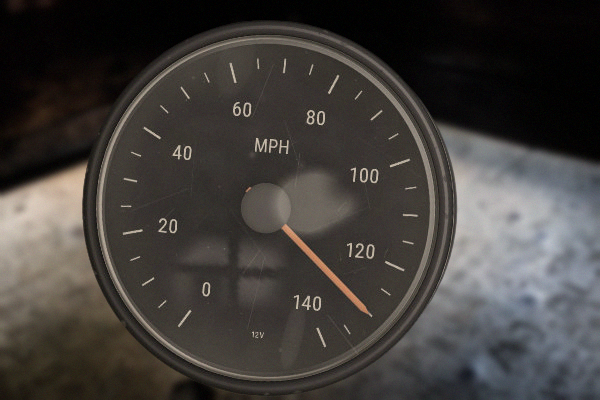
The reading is 130 mph
